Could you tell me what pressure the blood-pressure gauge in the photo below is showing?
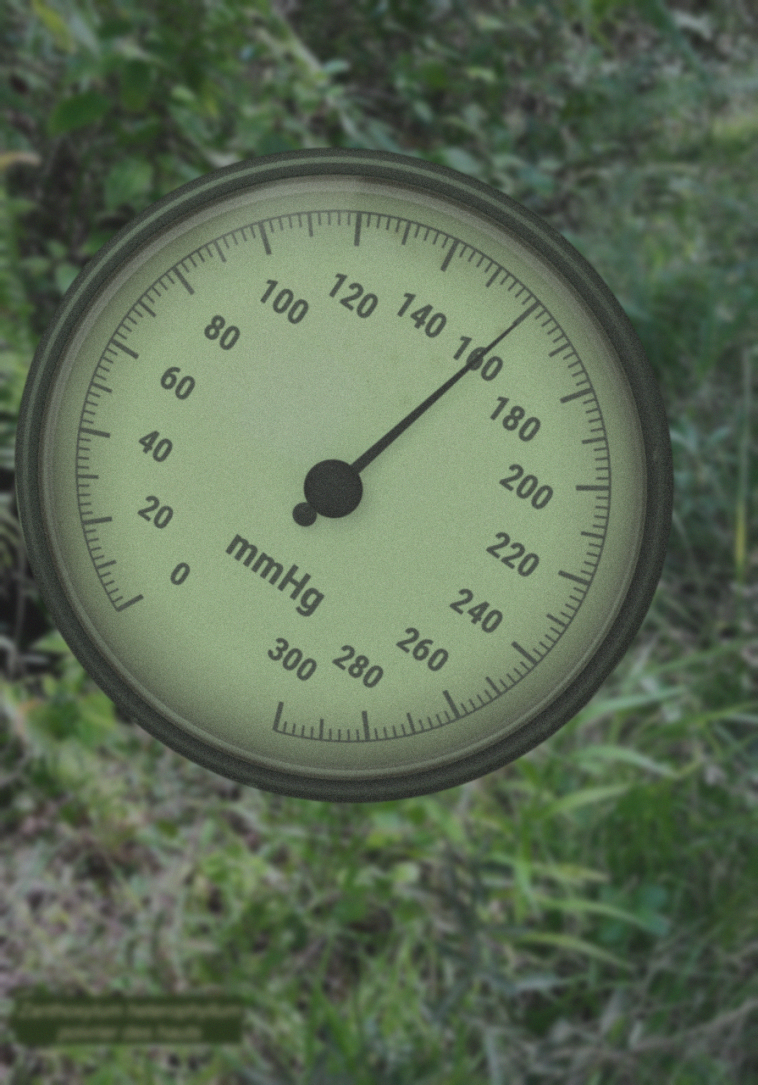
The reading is 160 mmHg
